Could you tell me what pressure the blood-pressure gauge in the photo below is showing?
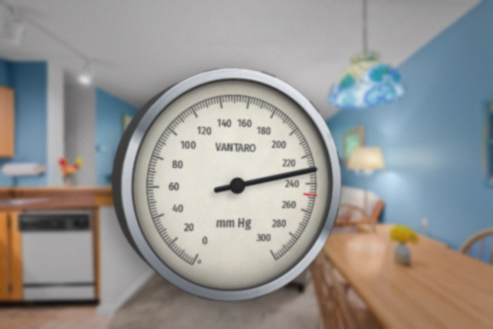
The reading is 230 mmHg
